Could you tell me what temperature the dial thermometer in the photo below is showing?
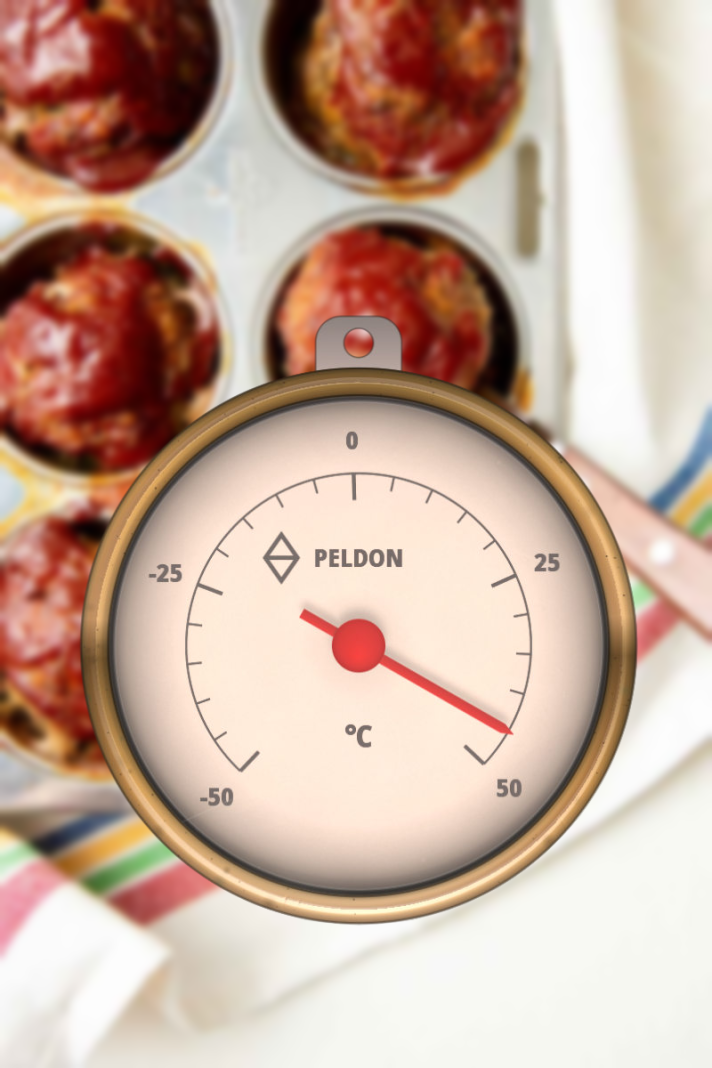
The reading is 45 °C
